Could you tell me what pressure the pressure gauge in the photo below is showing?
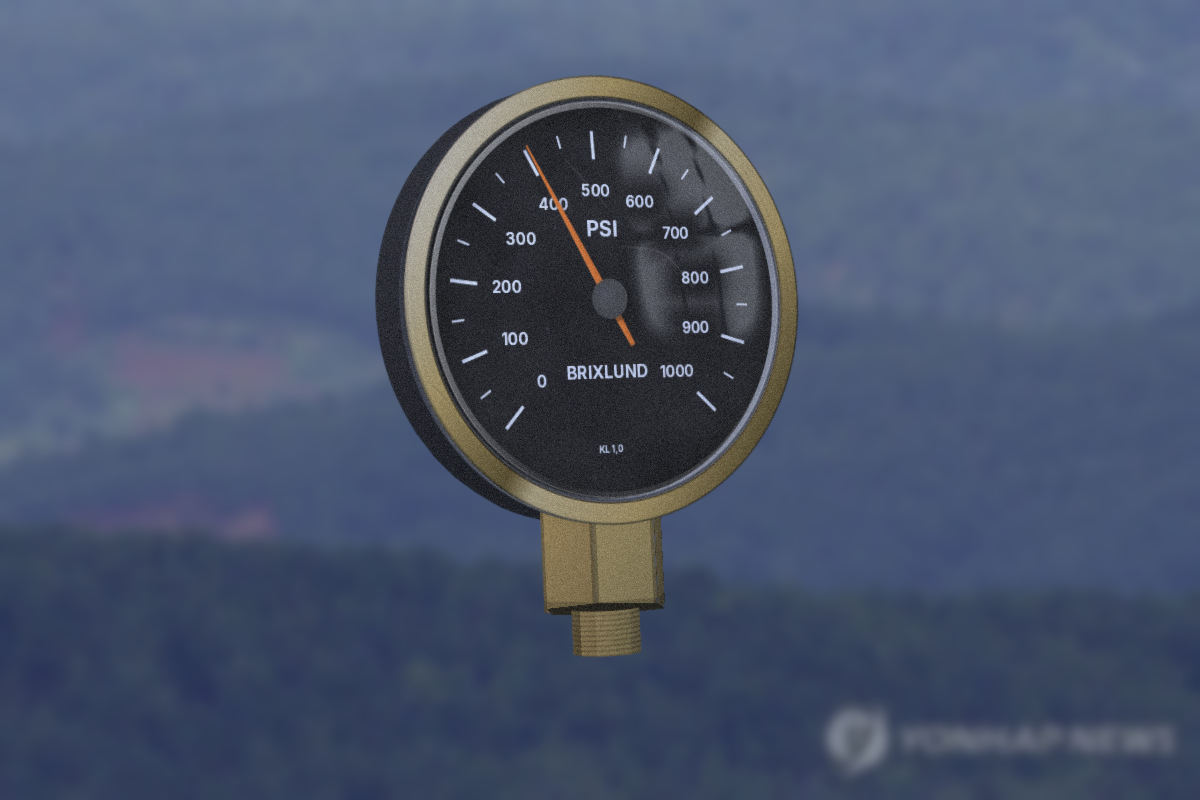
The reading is 400 psi
